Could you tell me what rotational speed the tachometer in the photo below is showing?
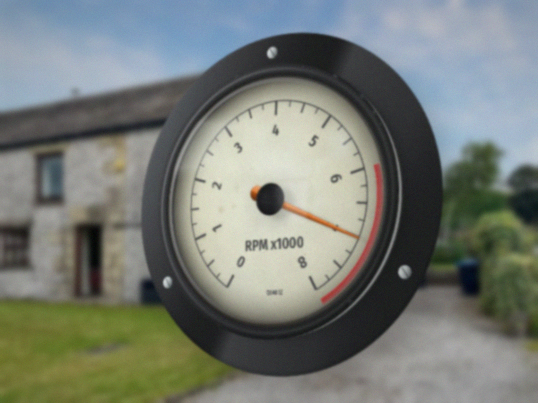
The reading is 7000 rpm
